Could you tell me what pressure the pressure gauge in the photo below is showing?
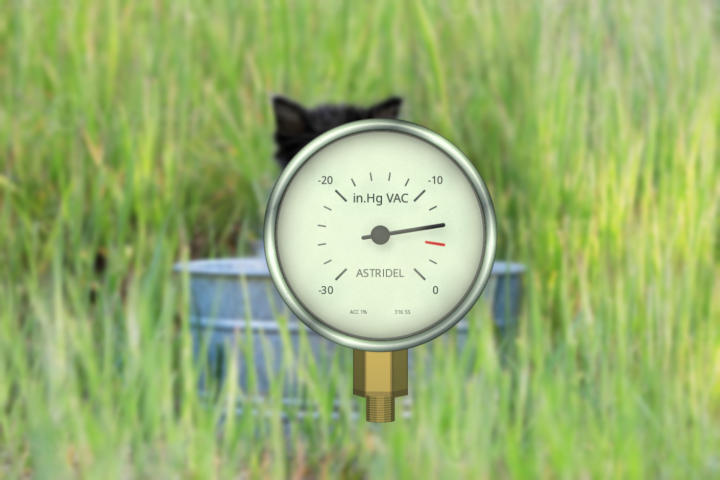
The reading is -6 inHg
